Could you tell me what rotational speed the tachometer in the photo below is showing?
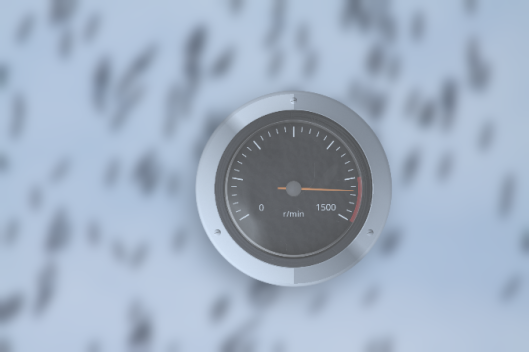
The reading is 1325 rpm
